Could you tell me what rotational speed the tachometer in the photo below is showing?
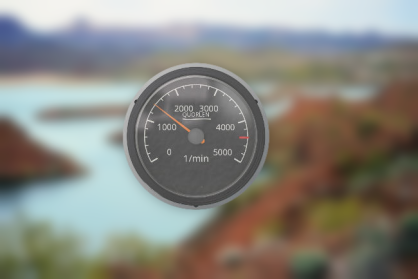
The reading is 1400 rpm
